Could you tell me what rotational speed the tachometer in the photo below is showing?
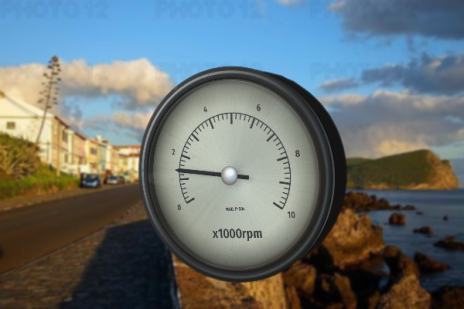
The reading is 1400 rpm
